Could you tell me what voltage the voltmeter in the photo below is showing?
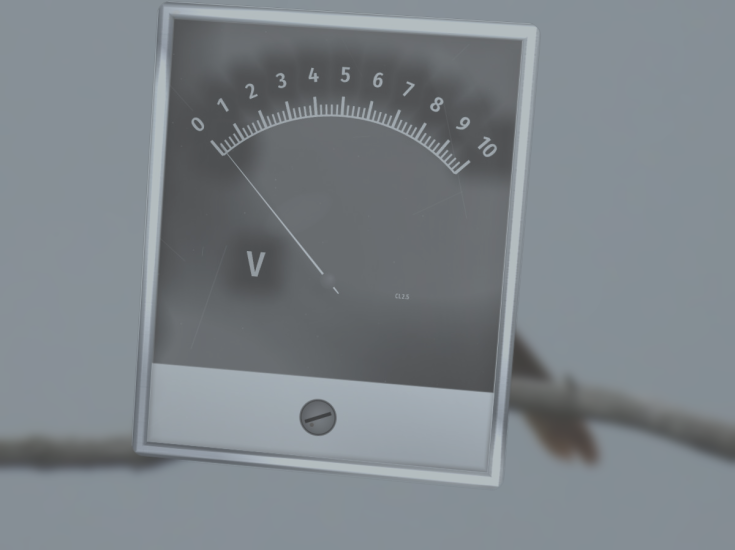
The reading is 0.2 V
